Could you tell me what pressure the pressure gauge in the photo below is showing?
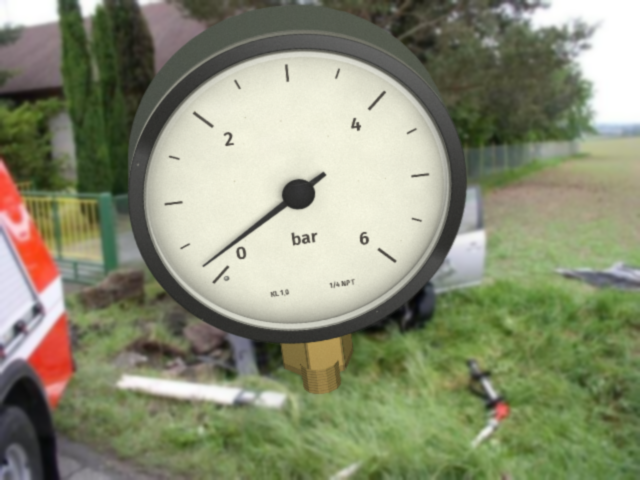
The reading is 0.25 bar
